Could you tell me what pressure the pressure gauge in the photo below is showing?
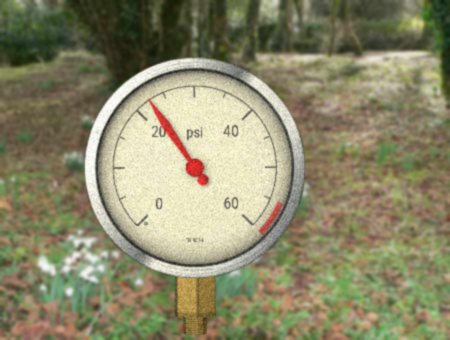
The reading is 22.5 psi
